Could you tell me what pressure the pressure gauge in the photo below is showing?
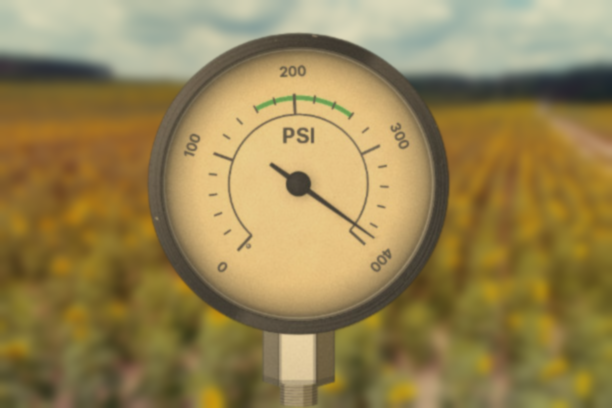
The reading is 390 psi
